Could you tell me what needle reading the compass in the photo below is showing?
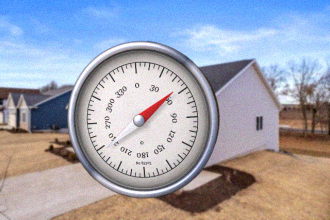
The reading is 55 °
